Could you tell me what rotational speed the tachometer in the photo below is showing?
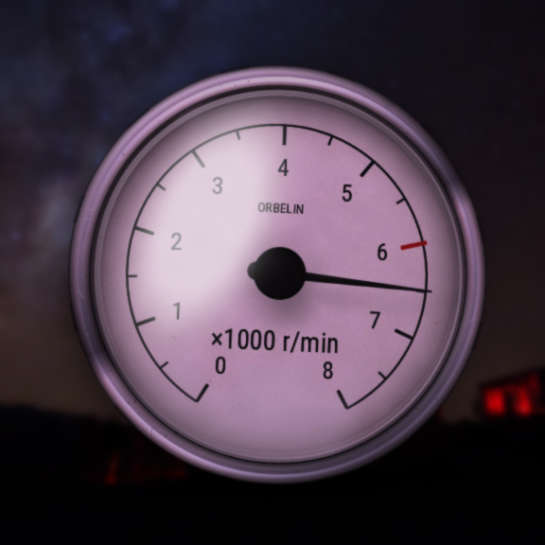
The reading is 6500 rpm
